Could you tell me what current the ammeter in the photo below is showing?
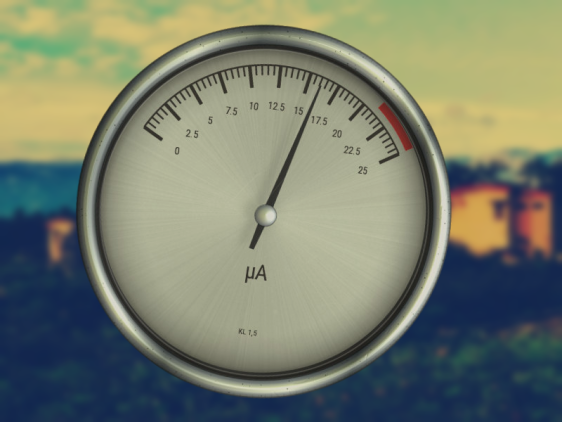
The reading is 16 µA
